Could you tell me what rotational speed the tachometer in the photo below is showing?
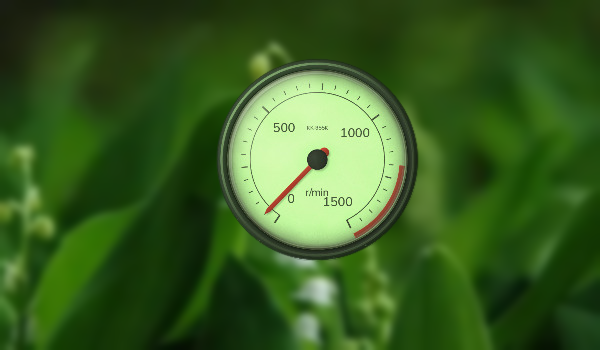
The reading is 50 rpm
